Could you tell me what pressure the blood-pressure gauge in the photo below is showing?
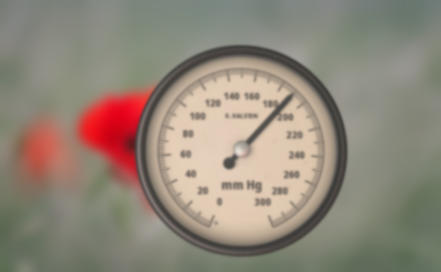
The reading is 190 mmHg
